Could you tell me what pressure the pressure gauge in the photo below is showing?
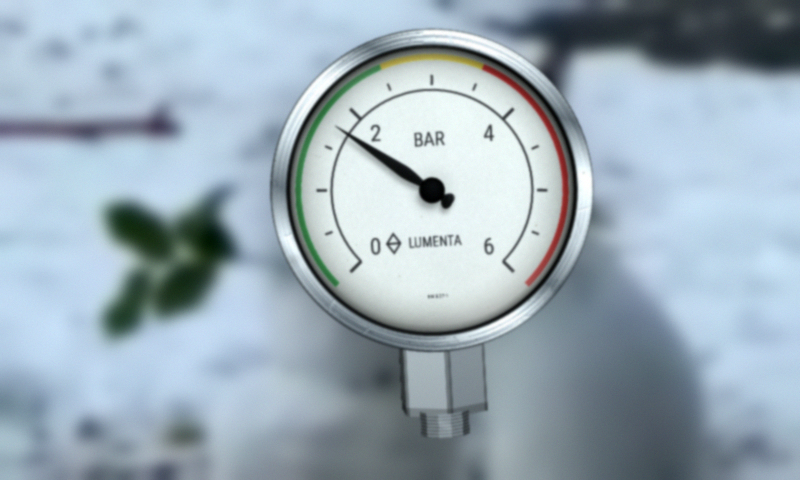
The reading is 1.75 bar
